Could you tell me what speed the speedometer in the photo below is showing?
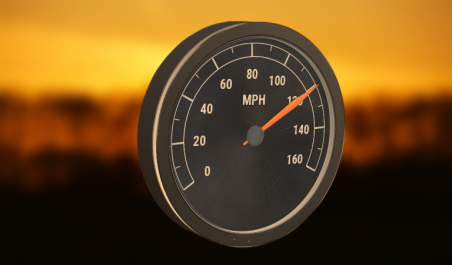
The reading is 120 mph
